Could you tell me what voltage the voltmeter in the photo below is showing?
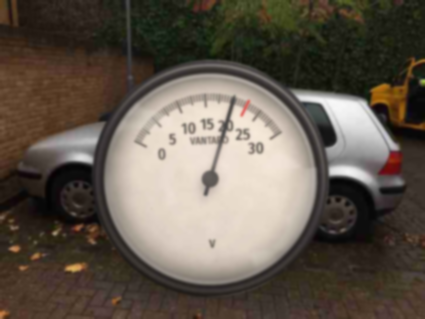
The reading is 20 V
